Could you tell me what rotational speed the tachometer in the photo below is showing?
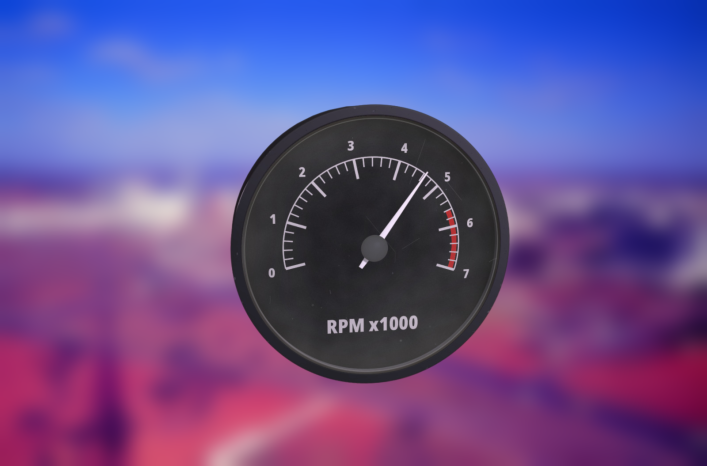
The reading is 4600 rpm
